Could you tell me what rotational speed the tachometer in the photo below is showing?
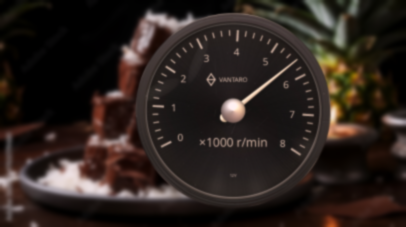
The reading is 5600 rpm
